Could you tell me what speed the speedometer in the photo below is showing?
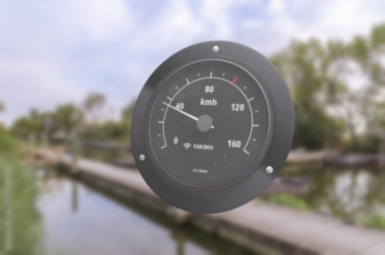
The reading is 35 km/h
